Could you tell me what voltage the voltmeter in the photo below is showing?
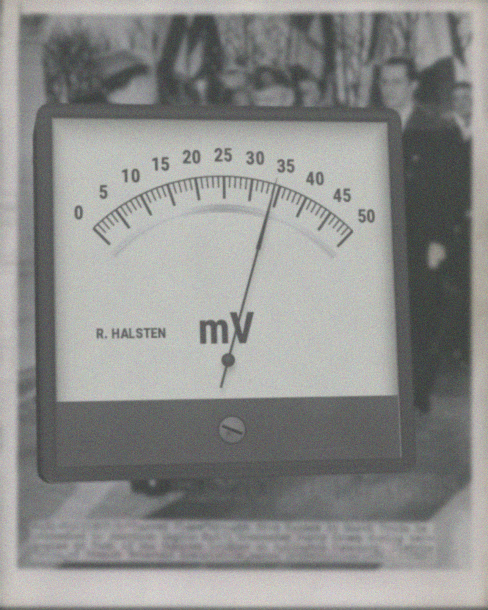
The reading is 34 mV
